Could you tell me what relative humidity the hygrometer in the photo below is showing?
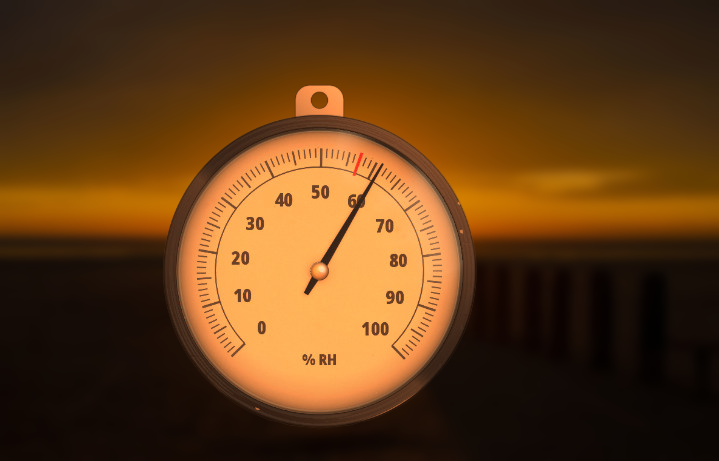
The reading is 61 %
